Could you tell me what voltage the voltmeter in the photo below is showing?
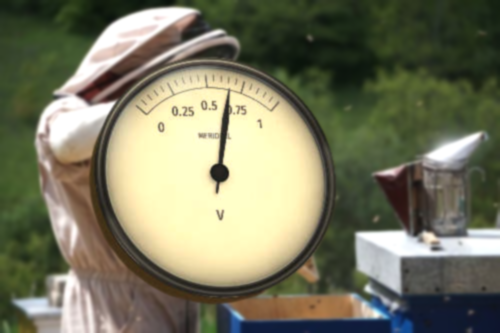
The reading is 0.65 V
